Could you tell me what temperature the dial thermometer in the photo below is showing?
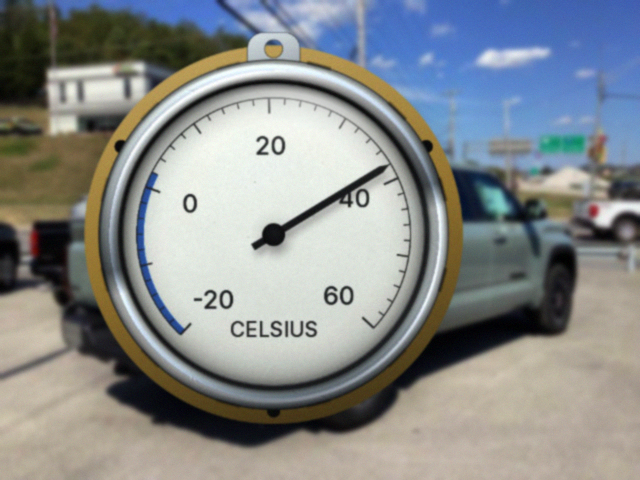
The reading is 38 °C
